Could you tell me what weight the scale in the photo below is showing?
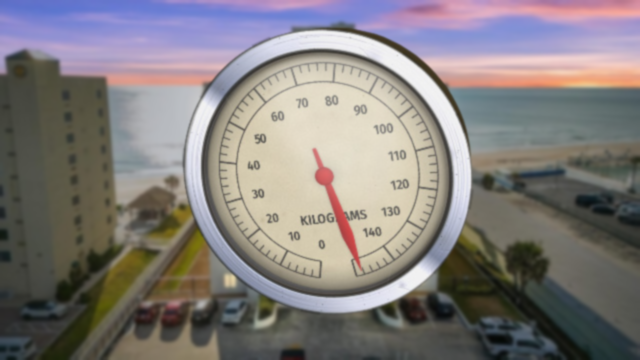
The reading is 148 kg
